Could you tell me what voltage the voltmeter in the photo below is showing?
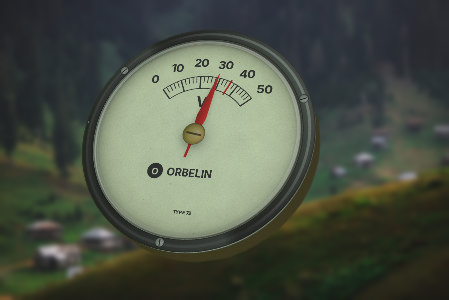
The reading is 30 V
